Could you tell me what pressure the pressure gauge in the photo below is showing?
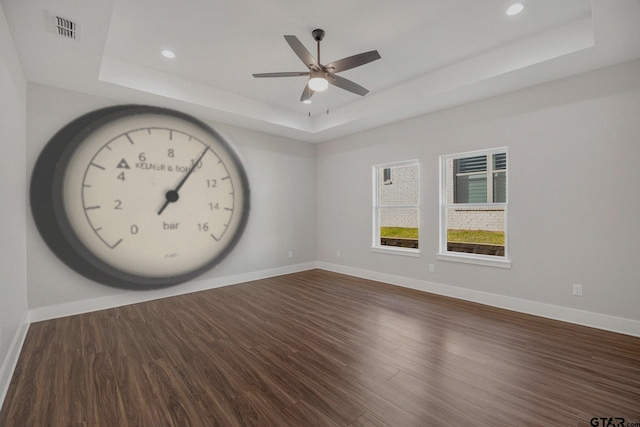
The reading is 10 bar
